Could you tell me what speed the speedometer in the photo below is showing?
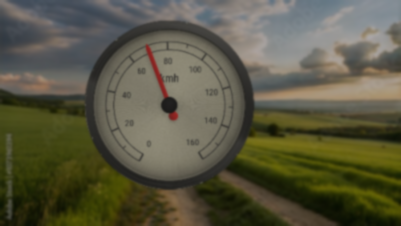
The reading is 70 km/h
